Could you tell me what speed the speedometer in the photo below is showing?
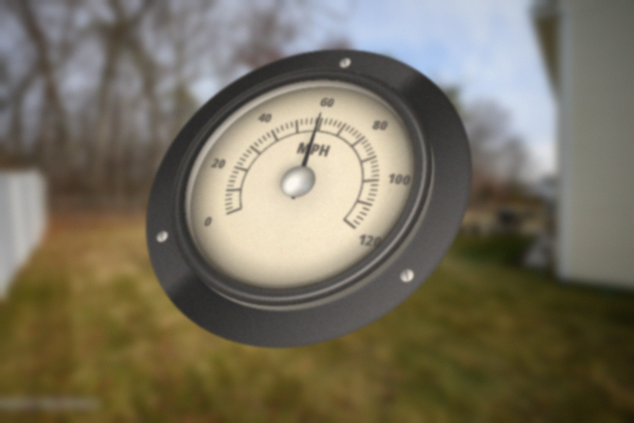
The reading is 60 mph
